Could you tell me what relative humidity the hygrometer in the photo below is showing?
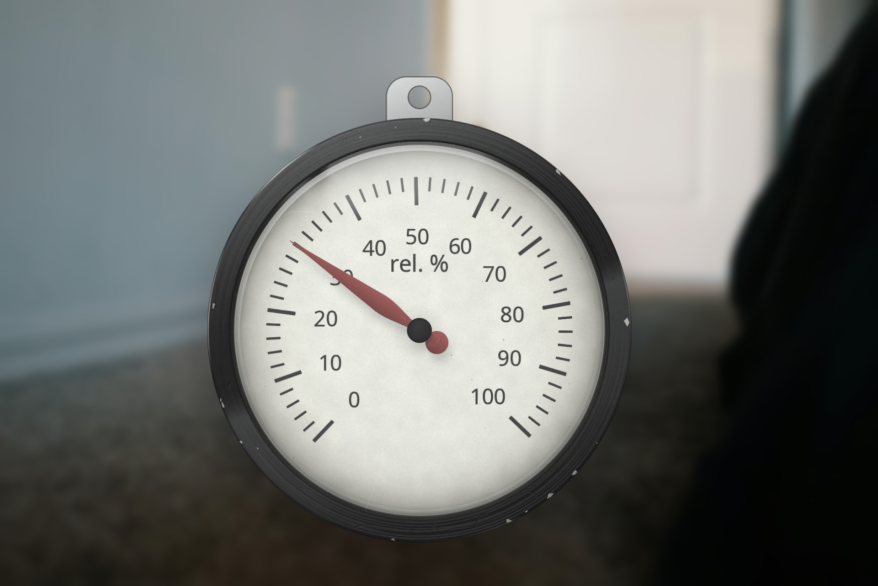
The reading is 30 %
